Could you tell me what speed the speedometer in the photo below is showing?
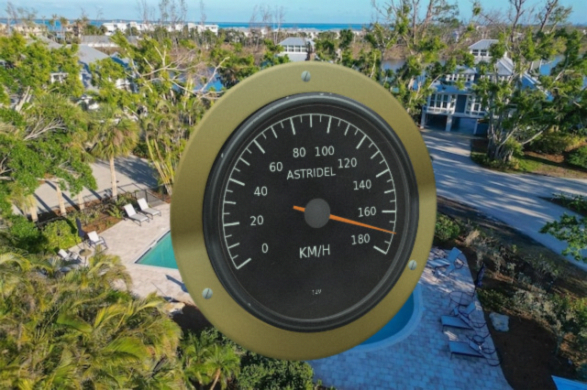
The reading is 170 km/h
